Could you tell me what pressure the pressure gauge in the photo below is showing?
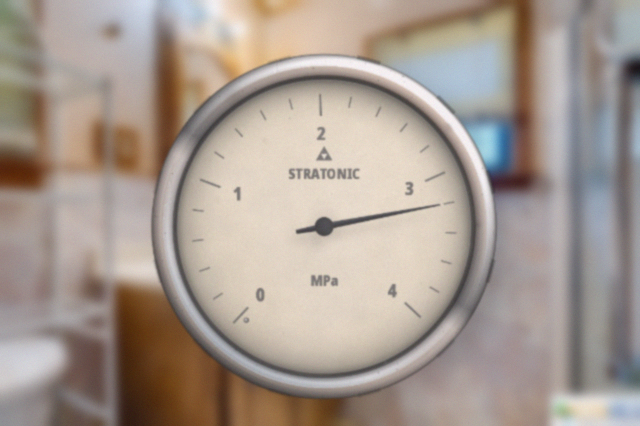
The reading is 3.2 MPa
